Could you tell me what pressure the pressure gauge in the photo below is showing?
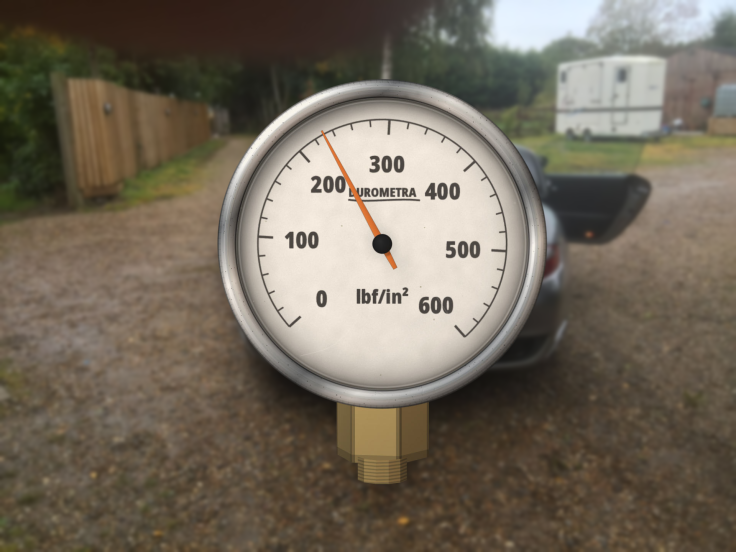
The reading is 230 psi
